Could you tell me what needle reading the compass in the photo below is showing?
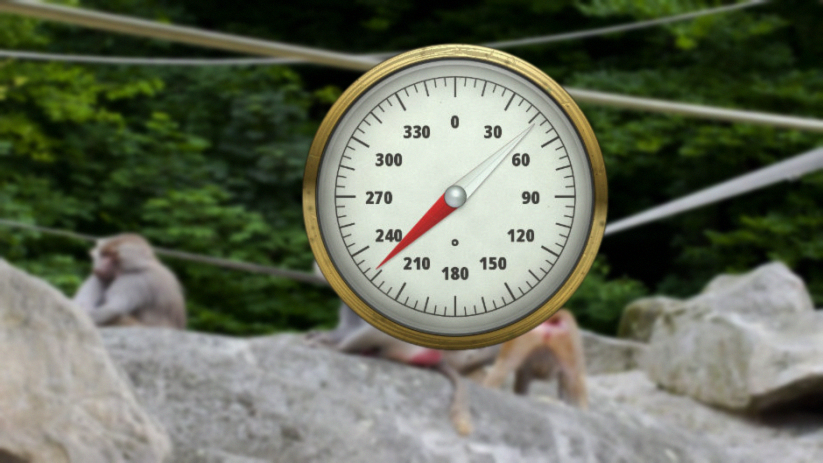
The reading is 227.5 °
